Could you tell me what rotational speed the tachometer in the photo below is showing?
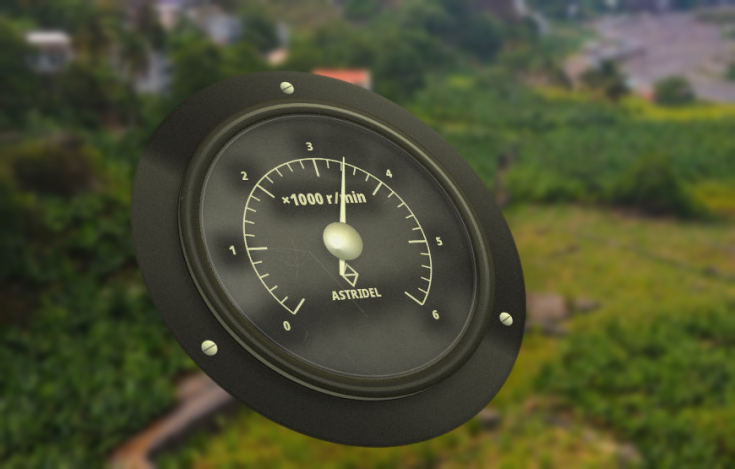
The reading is 3400 rpm
